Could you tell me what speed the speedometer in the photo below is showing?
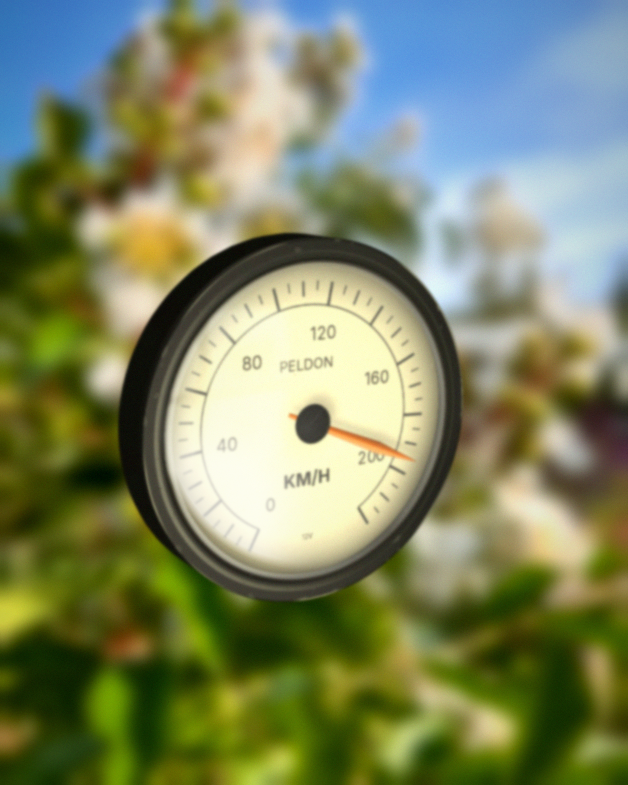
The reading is 195 km/h
